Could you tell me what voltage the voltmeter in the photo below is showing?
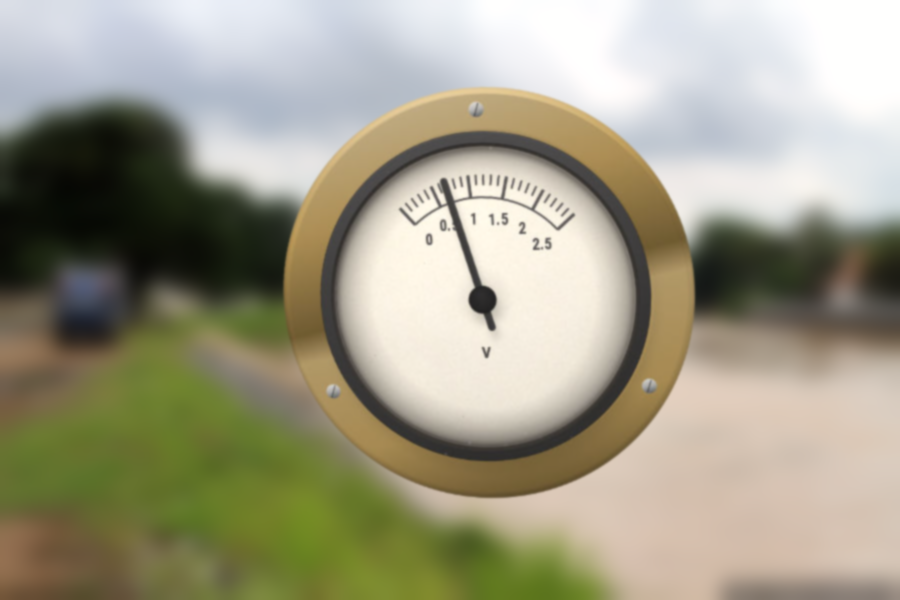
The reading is 0.7 V
